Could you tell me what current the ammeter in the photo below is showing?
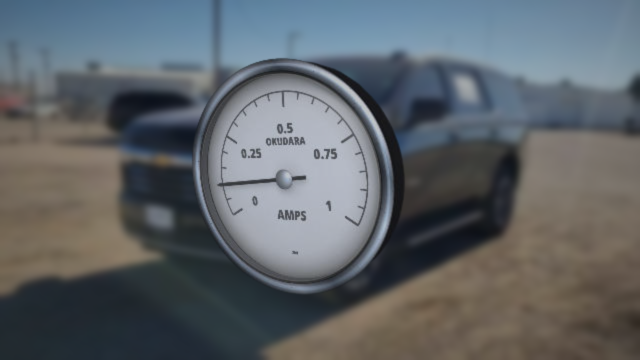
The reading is 0.1 A
